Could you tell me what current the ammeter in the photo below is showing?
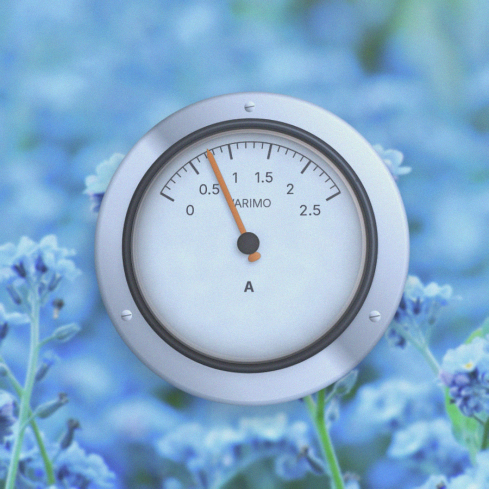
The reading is 0.75 A
